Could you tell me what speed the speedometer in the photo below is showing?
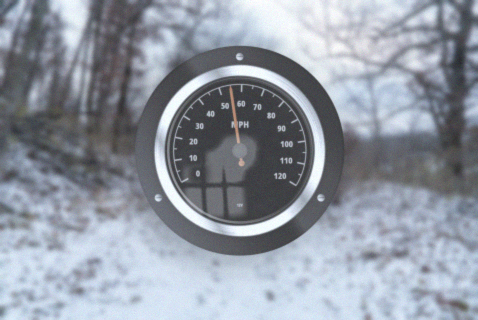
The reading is 55 mph
